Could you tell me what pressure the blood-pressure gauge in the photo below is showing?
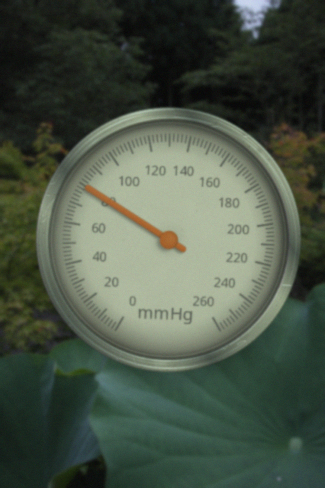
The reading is 80 mmHg
